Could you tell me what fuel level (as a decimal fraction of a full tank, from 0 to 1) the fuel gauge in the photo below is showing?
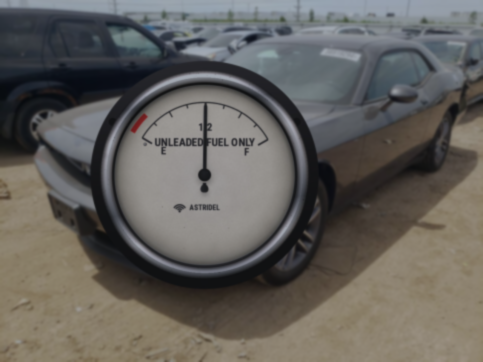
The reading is 0.5
